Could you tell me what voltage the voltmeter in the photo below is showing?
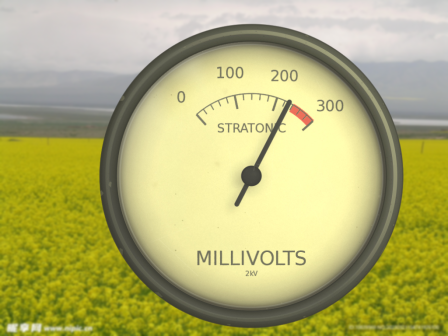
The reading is 230 mV
